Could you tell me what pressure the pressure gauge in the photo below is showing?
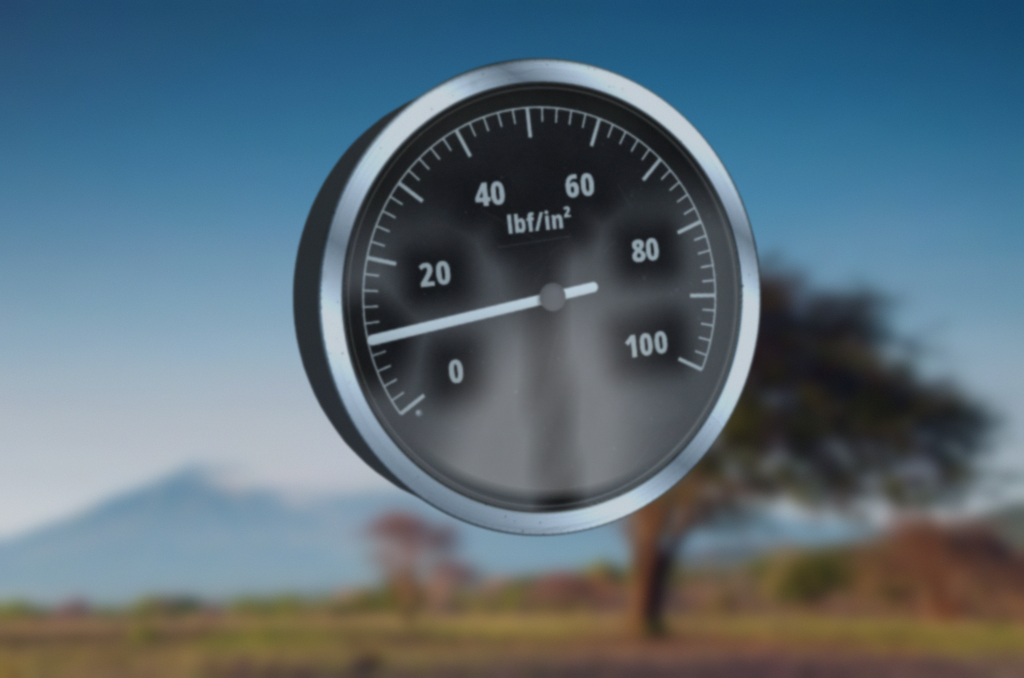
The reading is 10 psi
